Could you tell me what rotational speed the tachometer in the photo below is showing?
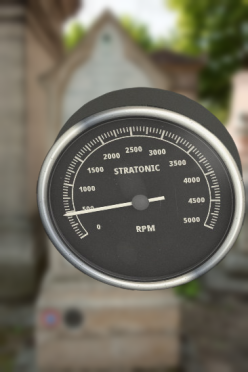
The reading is 500 rpm
